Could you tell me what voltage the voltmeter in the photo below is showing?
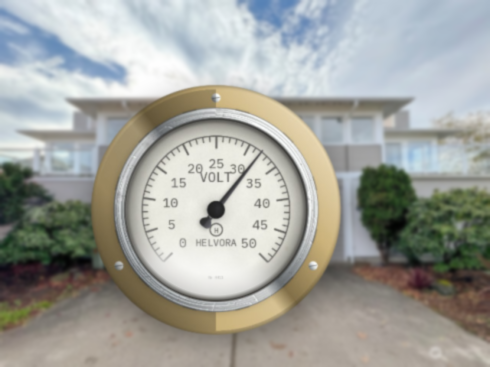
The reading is 32 V
